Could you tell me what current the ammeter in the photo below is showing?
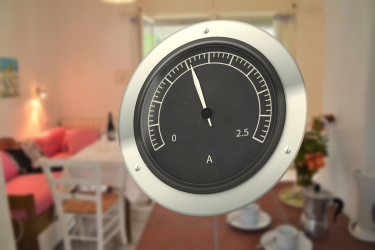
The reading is 1.05 A
